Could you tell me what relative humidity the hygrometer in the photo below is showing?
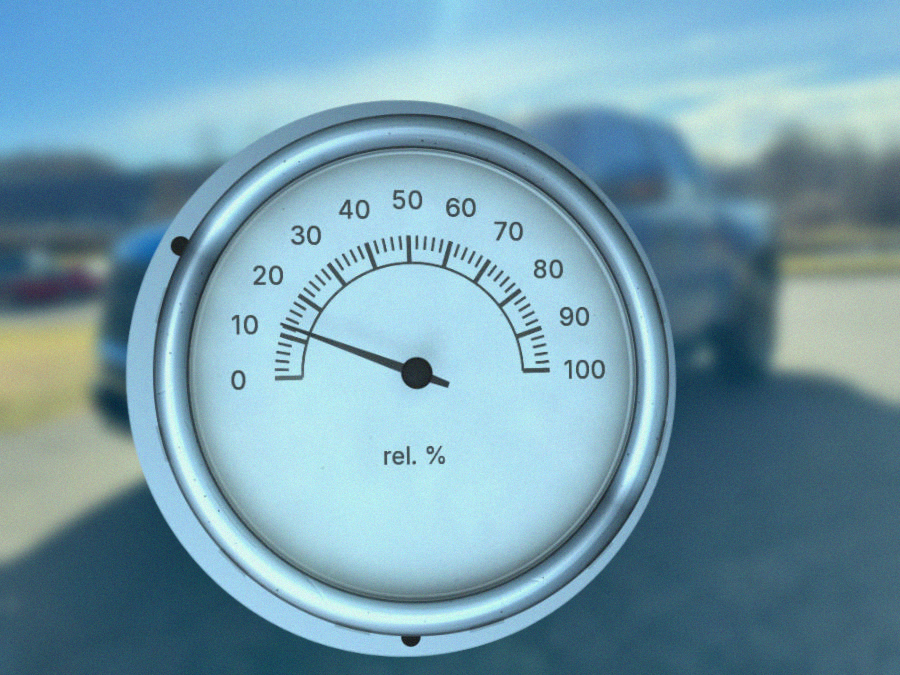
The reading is 12 %
